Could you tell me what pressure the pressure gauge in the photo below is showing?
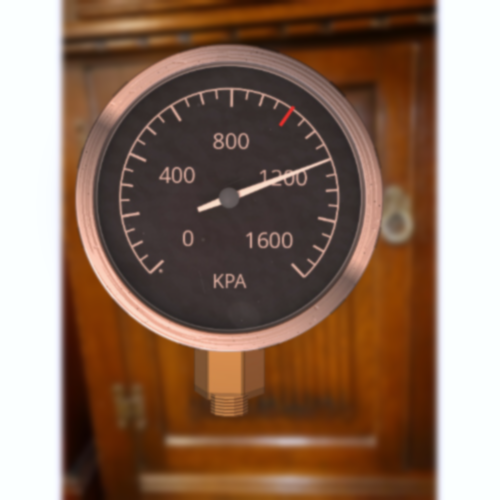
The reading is 1200 kPa
